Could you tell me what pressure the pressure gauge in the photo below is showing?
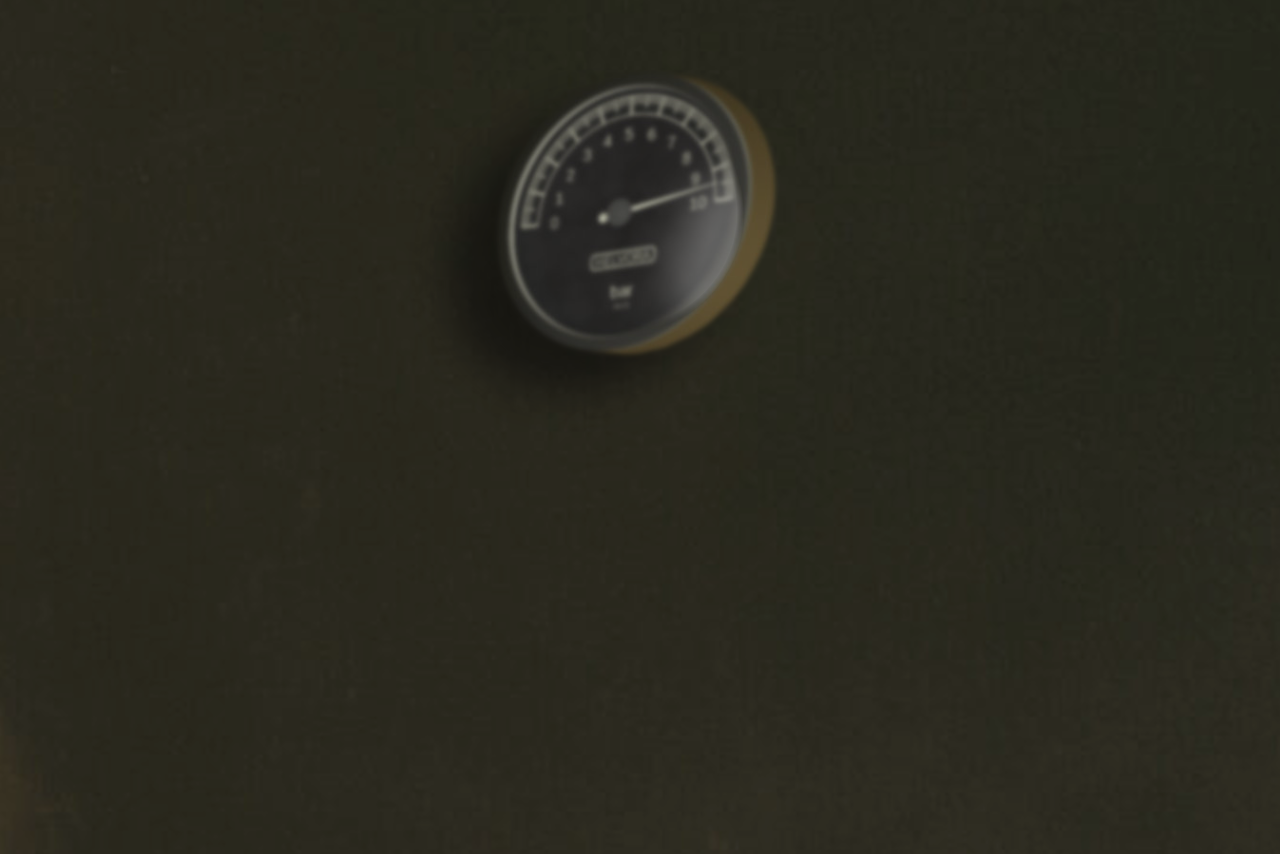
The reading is 9.5 bar
